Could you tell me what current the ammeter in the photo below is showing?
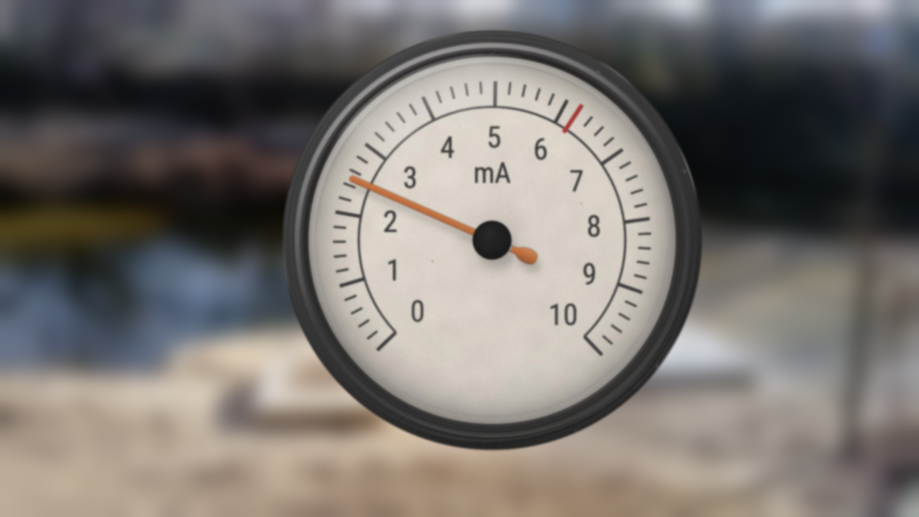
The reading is 2.5 mA
